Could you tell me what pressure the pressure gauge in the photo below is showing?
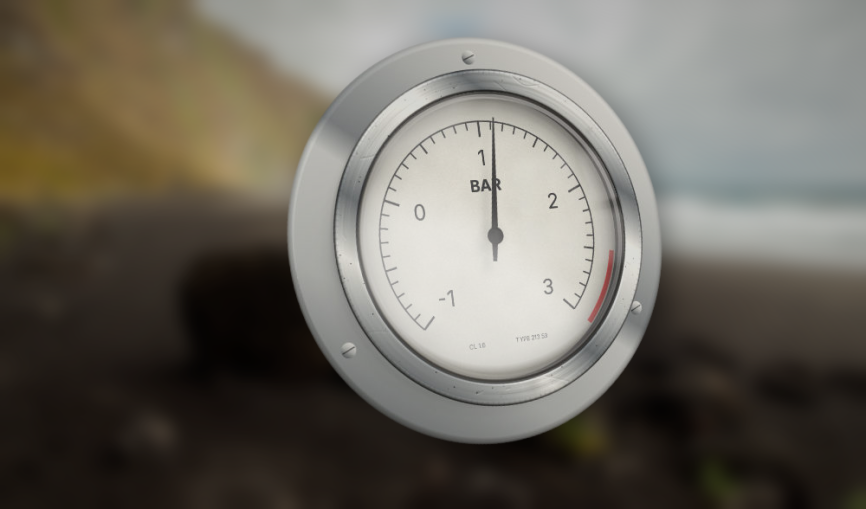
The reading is 1.1 bar
